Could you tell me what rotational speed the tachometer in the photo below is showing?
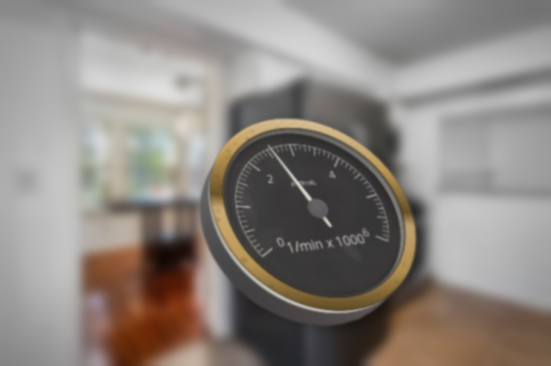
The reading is 2500 rpm
